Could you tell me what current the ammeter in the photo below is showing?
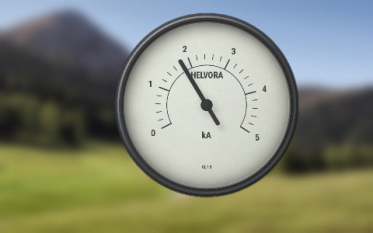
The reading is 1.8 kA
